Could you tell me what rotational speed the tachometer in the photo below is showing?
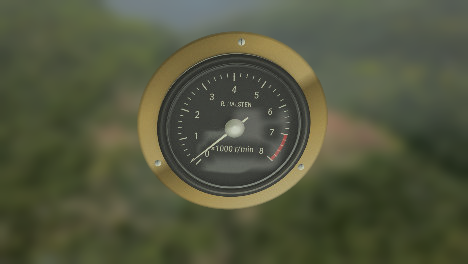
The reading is 200 rpm
